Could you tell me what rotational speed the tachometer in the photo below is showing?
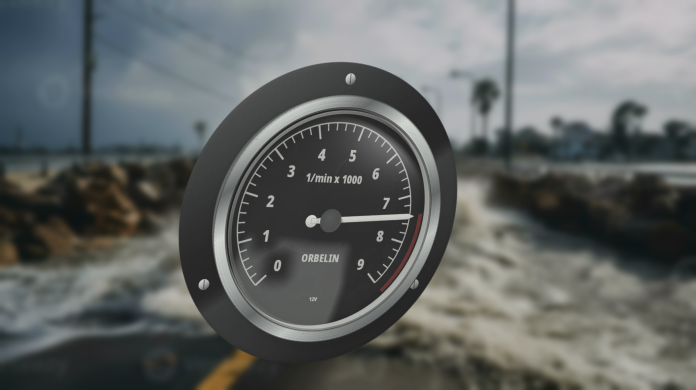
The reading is 7400 rpm
